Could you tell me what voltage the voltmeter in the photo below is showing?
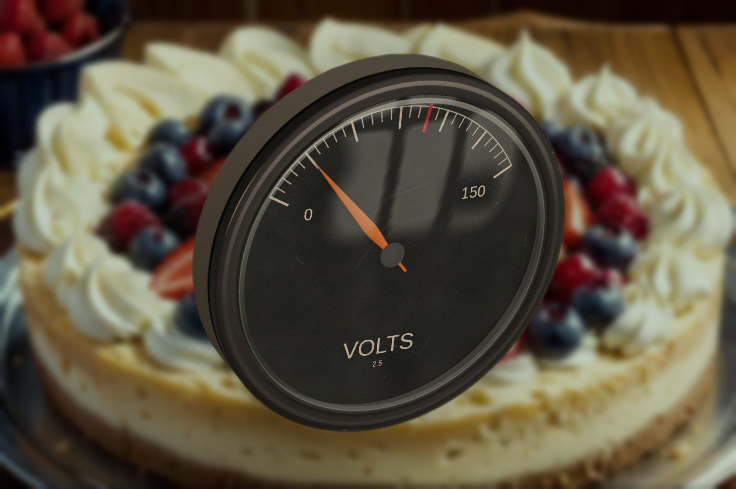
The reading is 25 V
